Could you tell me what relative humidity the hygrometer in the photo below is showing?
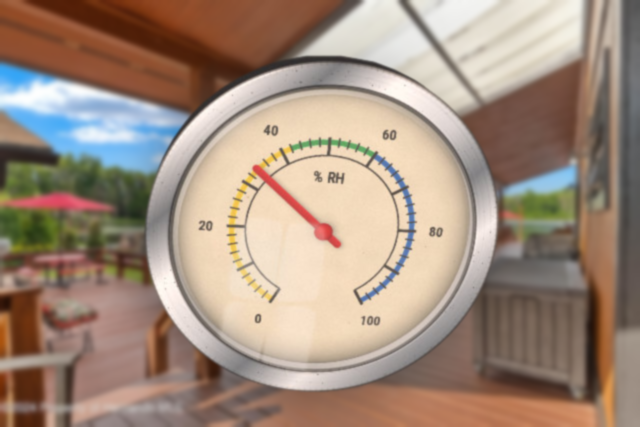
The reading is 34 %
